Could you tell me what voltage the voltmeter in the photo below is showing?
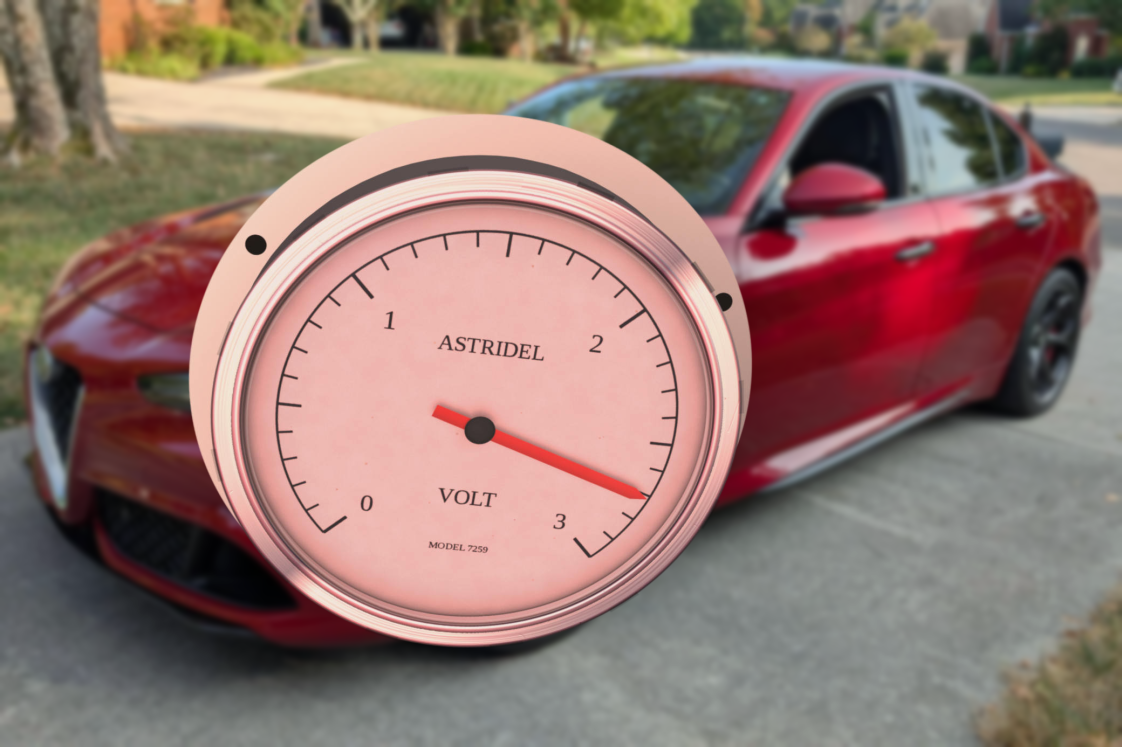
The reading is 2.7 V
